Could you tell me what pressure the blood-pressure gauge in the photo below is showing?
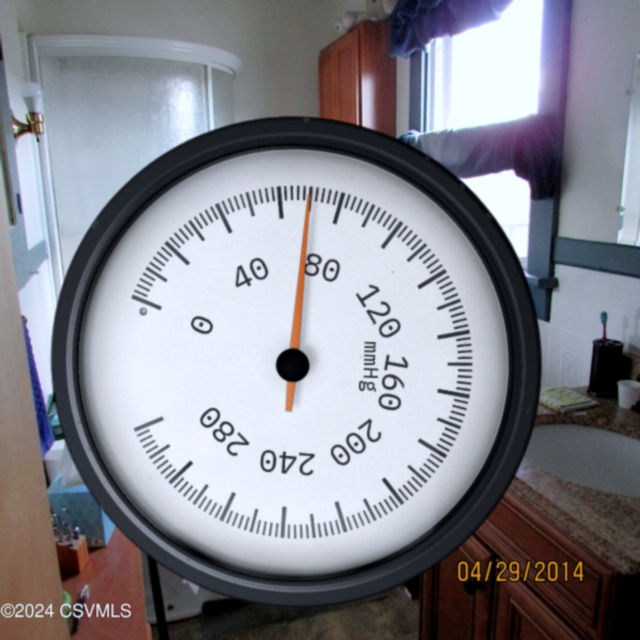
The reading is 70 mmHg
